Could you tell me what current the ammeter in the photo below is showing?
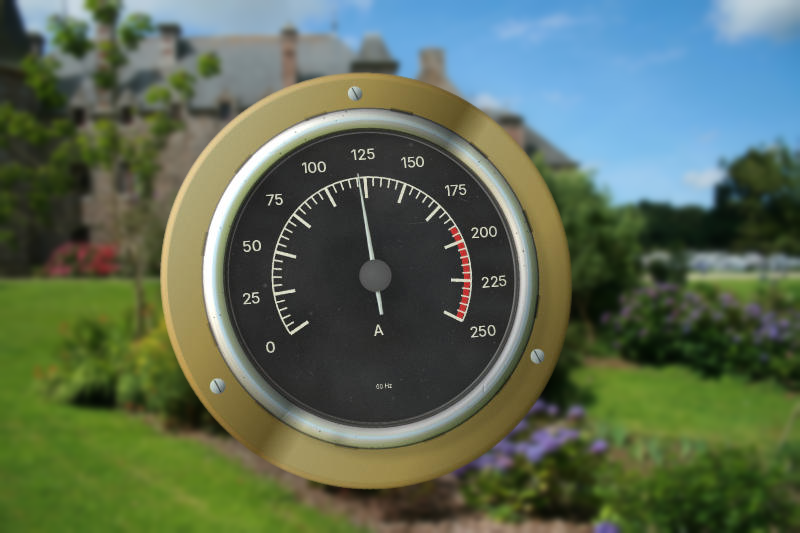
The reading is 120 A
